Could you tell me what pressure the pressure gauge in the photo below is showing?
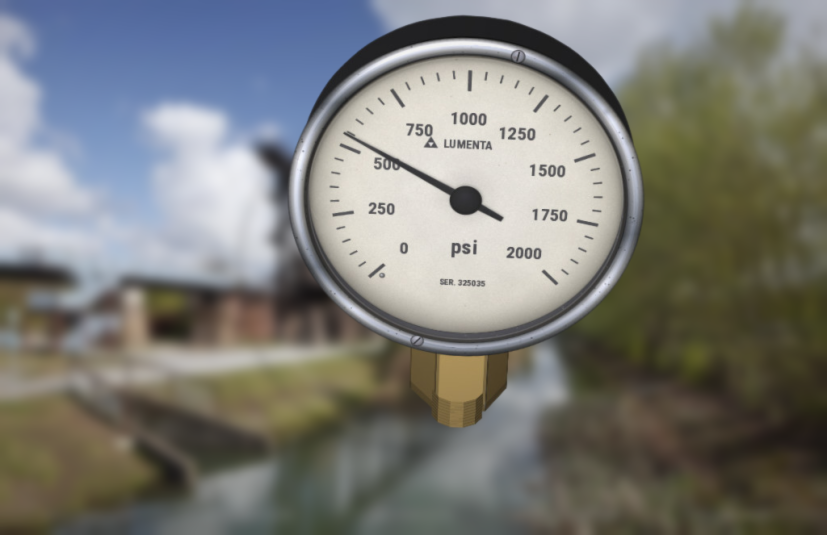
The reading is 550 psi
